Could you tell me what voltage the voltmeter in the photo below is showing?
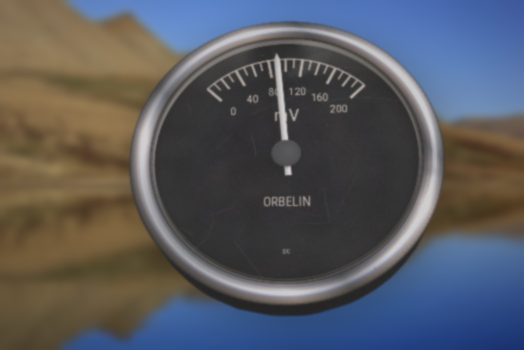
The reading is 90 mV
